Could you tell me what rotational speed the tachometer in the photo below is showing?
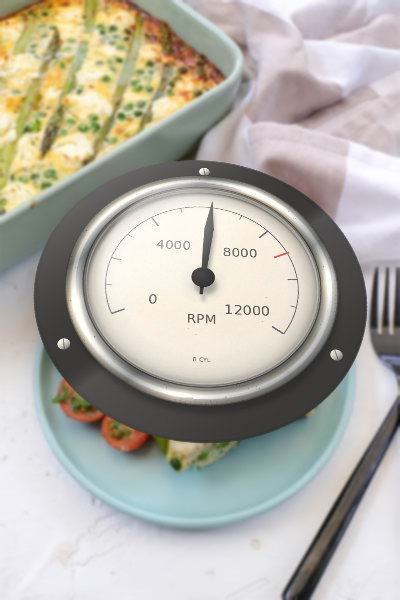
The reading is 6000 rpm
